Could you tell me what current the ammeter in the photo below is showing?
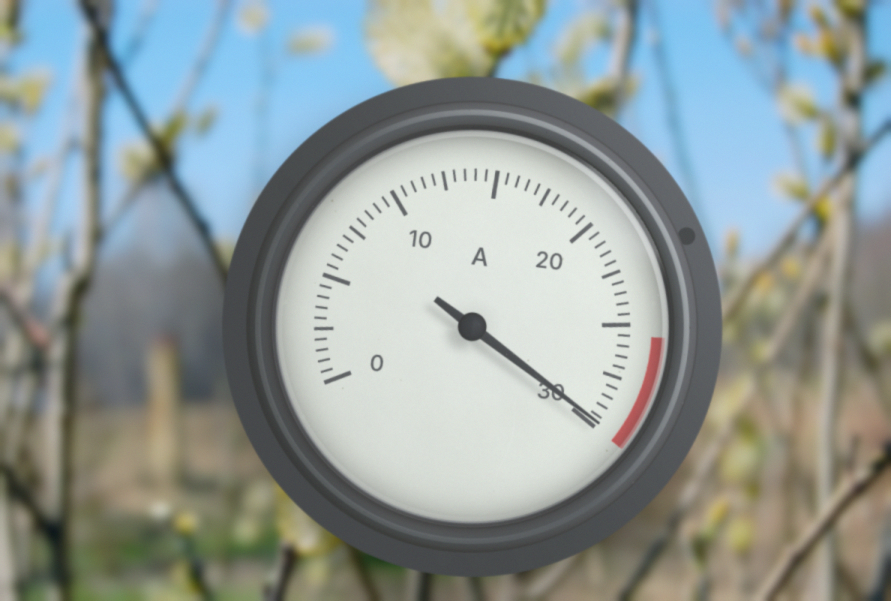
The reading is 29.75 A
